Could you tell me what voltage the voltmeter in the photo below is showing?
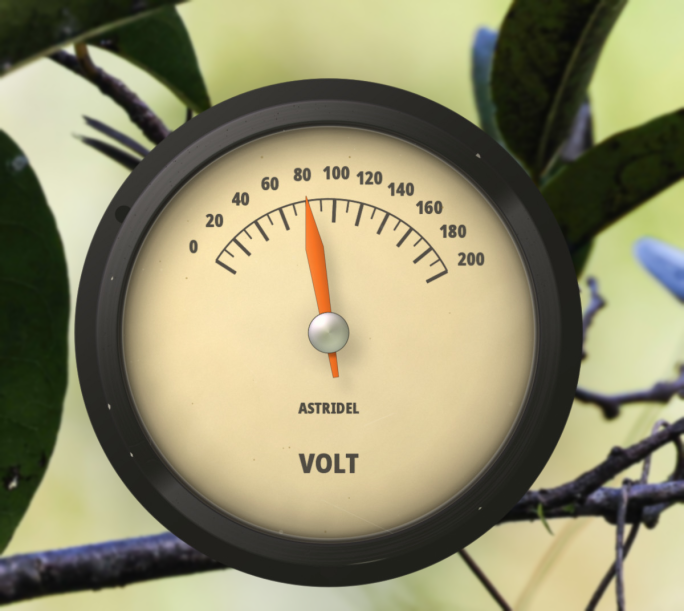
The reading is 80 V
